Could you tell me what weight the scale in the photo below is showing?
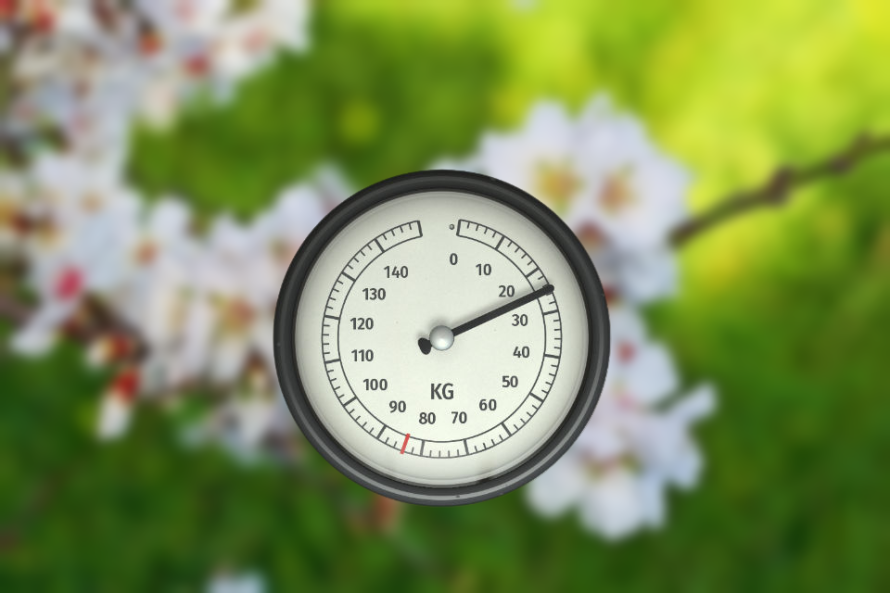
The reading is 25 kg
